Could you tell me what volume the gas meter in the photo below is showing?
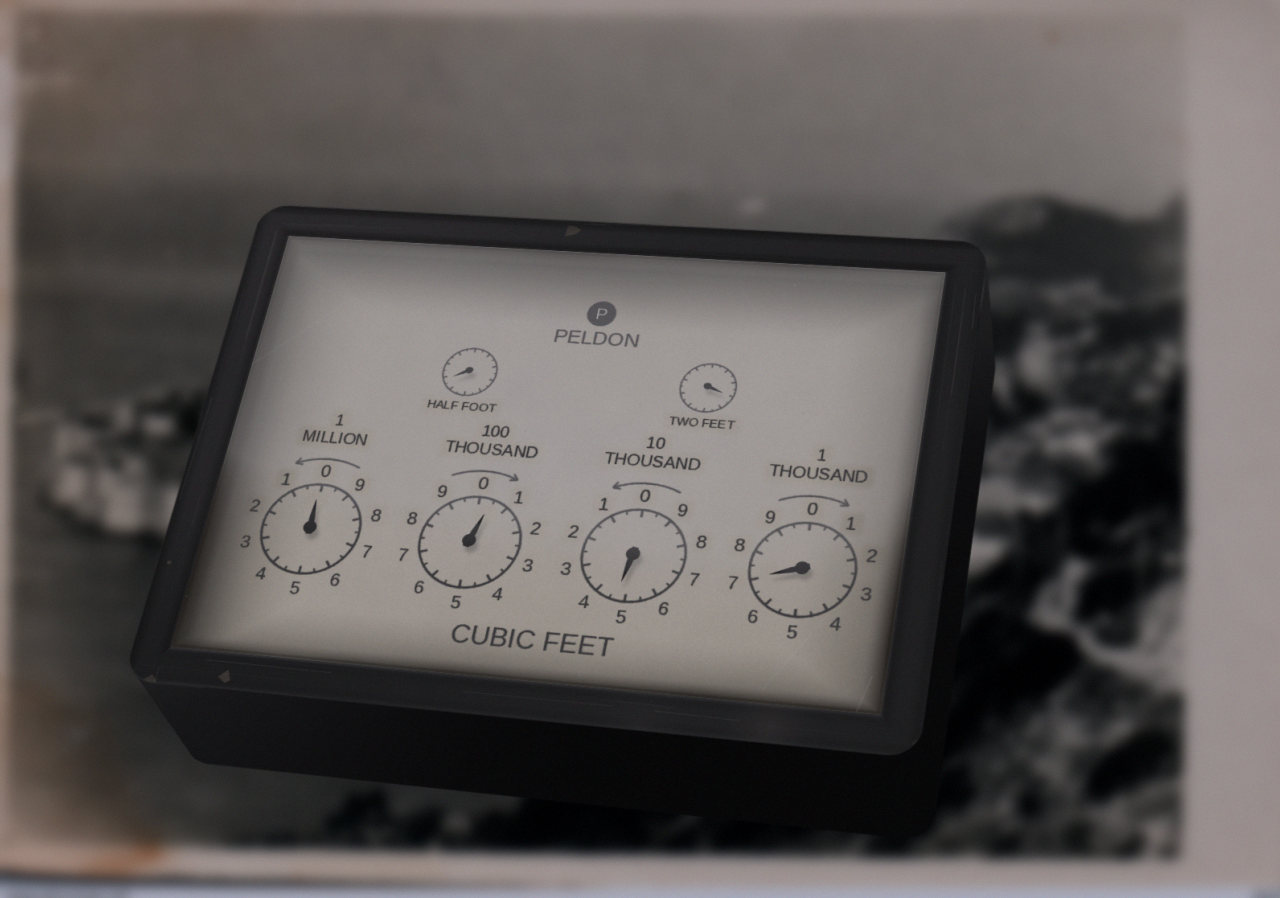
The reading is 4700 ft³
